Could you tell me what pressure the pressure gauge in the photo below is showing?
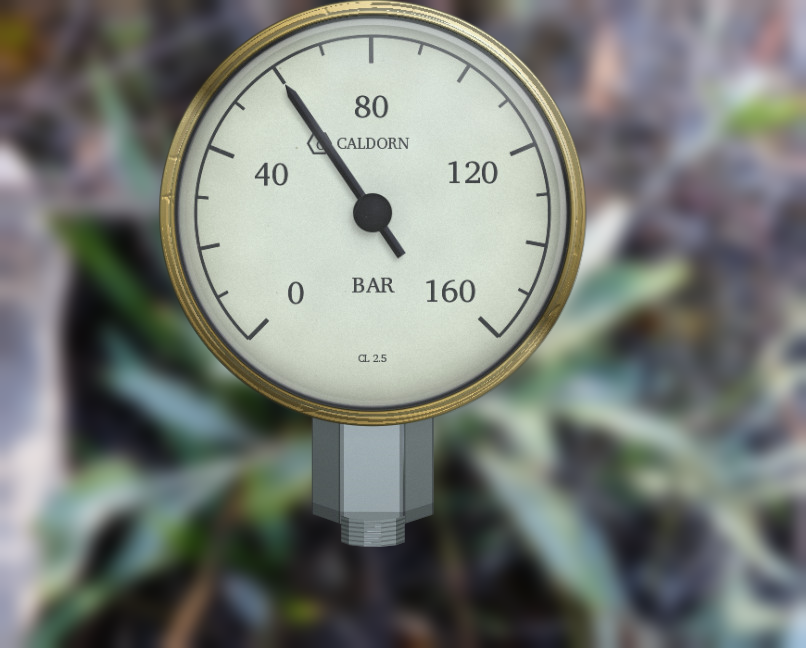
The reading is 60 bar
